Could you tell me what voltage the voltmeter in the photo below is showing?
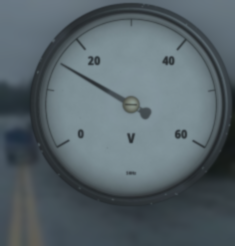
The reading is 15 V
